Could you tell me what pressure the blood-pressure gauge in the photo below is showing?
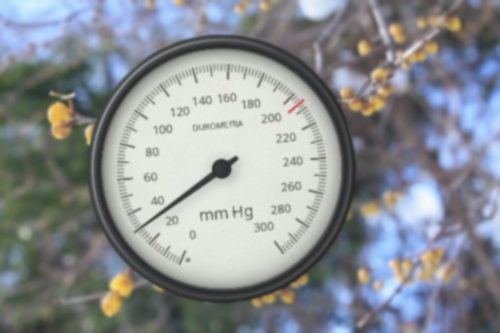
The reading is 30 mmHg
